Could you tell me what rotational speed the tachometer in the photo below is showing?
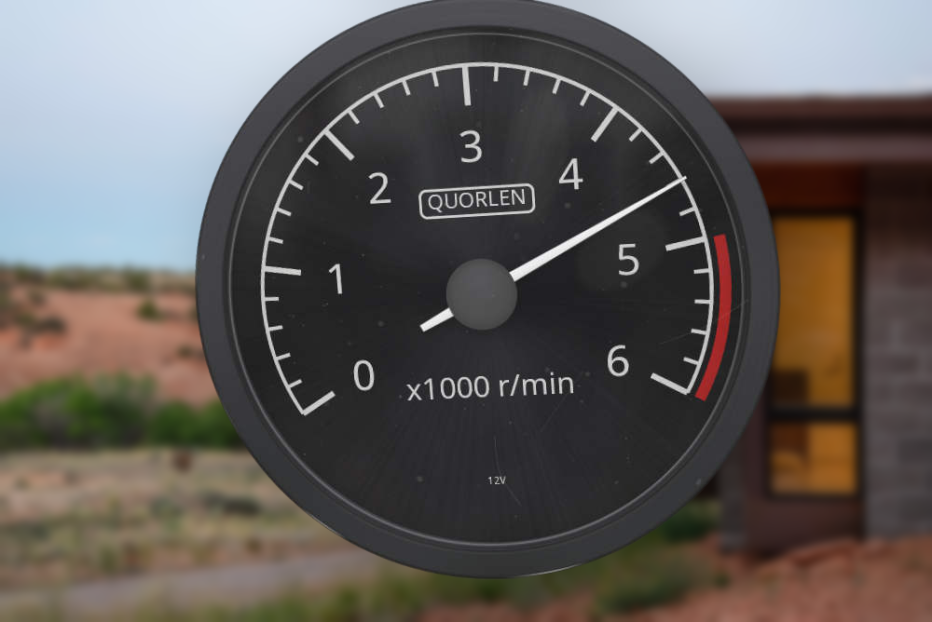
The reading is 4600 rpm
